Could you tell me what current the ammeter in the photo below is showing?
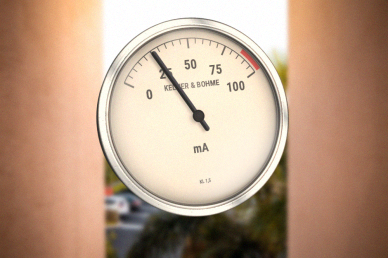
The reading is 25 mA
